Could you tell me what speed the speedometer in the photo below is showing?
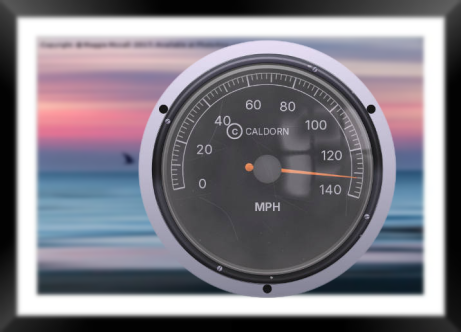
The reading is 132 mph
